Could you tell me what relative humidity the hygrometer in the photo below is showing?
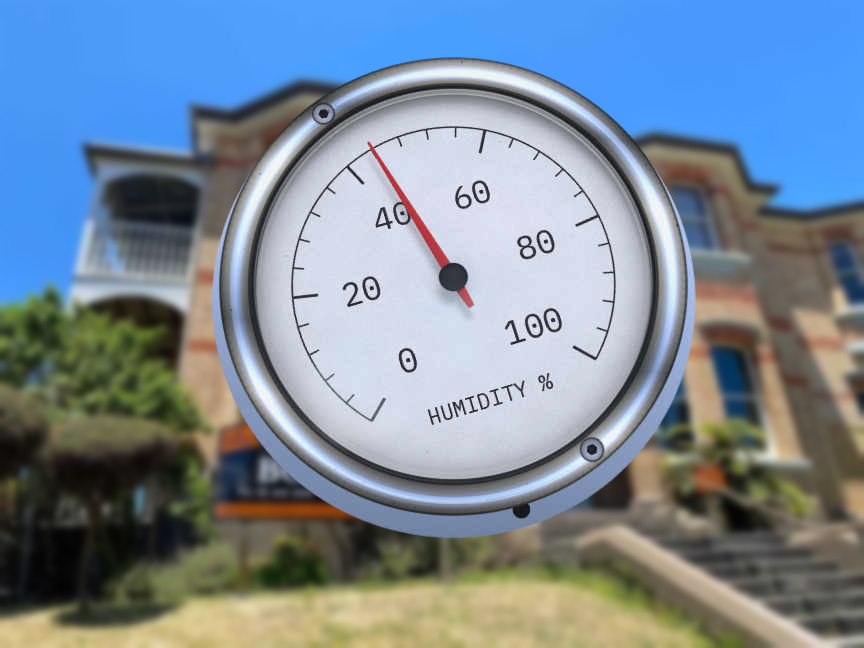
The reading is 44 %
